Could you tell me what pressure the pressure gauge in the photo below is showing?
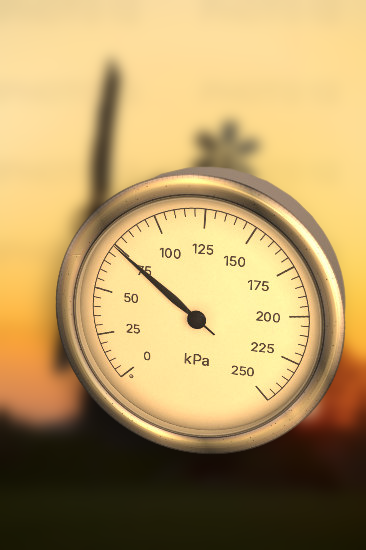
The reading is 75 kPa
